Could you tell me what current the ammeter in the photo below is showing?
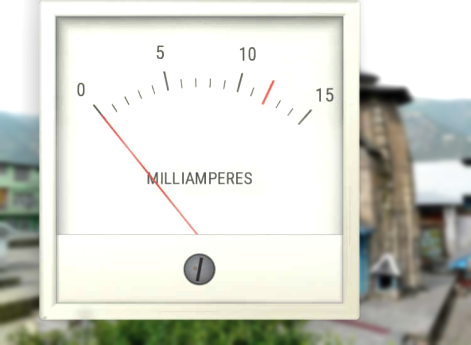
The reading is 0 mA
